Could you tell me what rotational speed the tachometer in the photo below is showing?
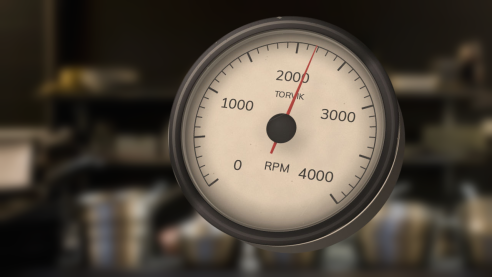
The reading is 2200 rpm
